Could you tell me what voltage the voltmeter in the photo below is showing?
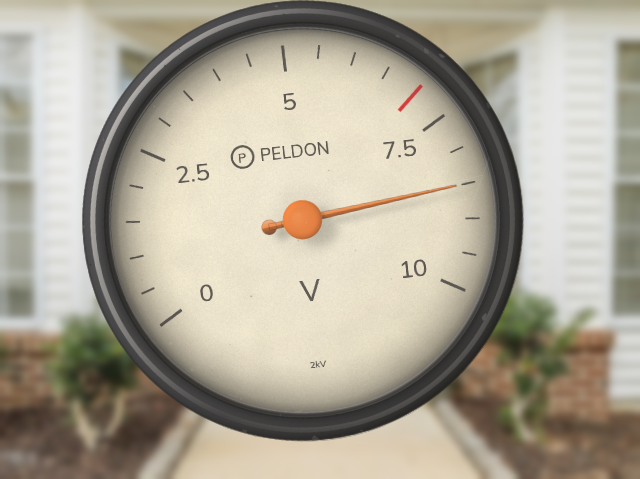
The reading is 8.5 V
